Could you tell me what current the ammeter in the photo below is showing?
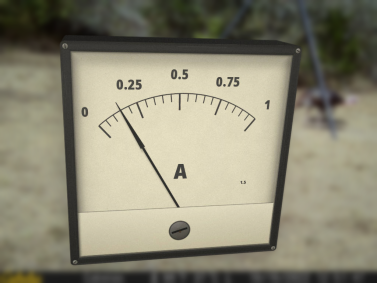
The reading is 0.15 A
